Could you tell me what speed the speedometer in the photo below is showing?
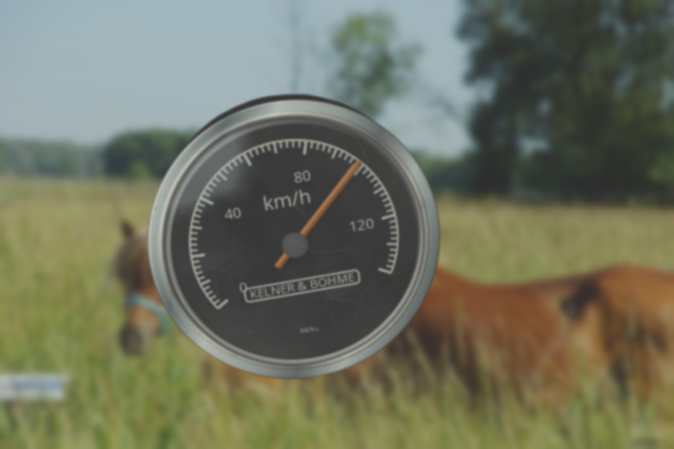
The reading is 98 km/h
